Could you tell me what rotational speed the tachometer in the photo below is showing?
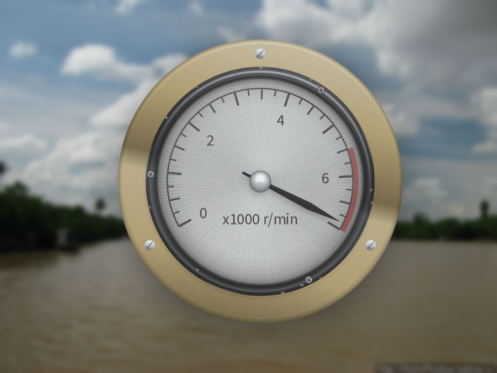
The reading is 6875 rpm
